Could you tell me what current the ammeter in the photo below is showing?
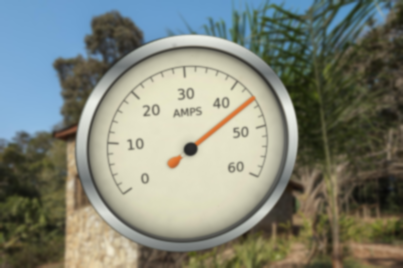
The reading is 44 A
